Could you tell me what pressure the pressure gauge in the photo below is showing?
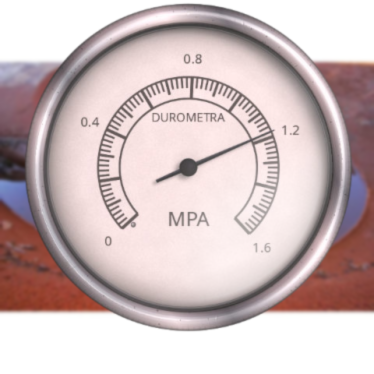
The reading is 1.18 MPa
